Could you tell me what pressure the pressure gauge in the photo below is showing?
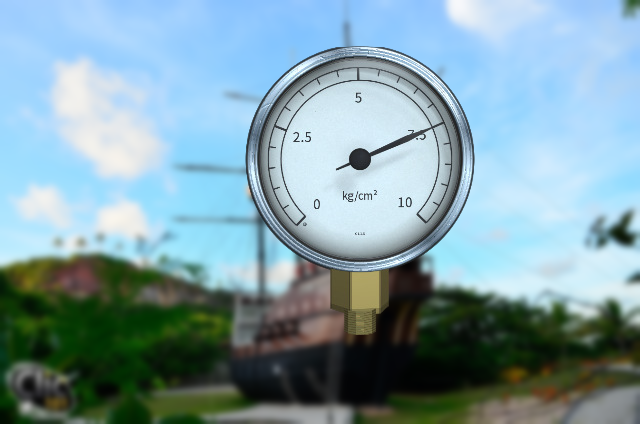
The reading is 7.5 kg/cm²
